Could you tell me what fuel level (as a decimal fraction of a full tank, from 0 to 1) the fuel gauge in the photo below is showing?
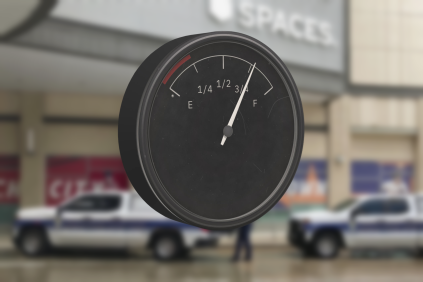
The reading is 0.75
